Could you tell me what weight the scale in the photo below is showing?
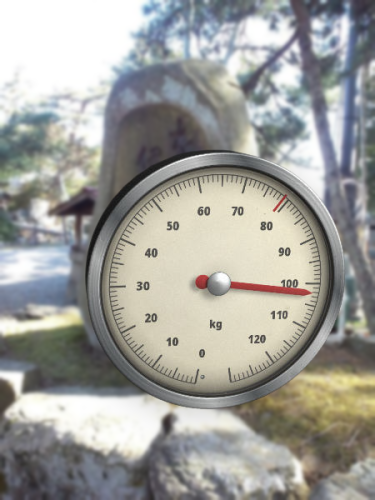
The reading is 102 kg
